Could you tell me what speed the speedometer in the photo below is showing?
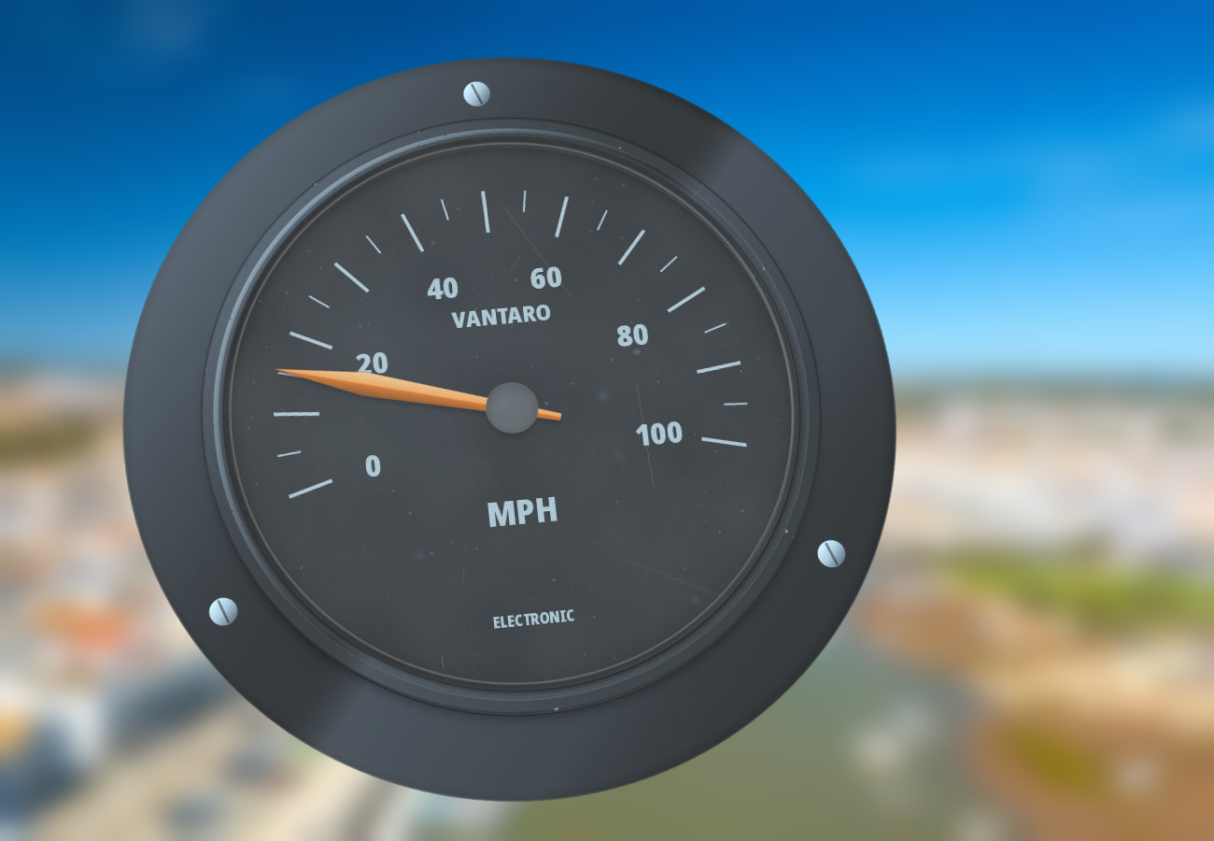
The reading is 15 mph
